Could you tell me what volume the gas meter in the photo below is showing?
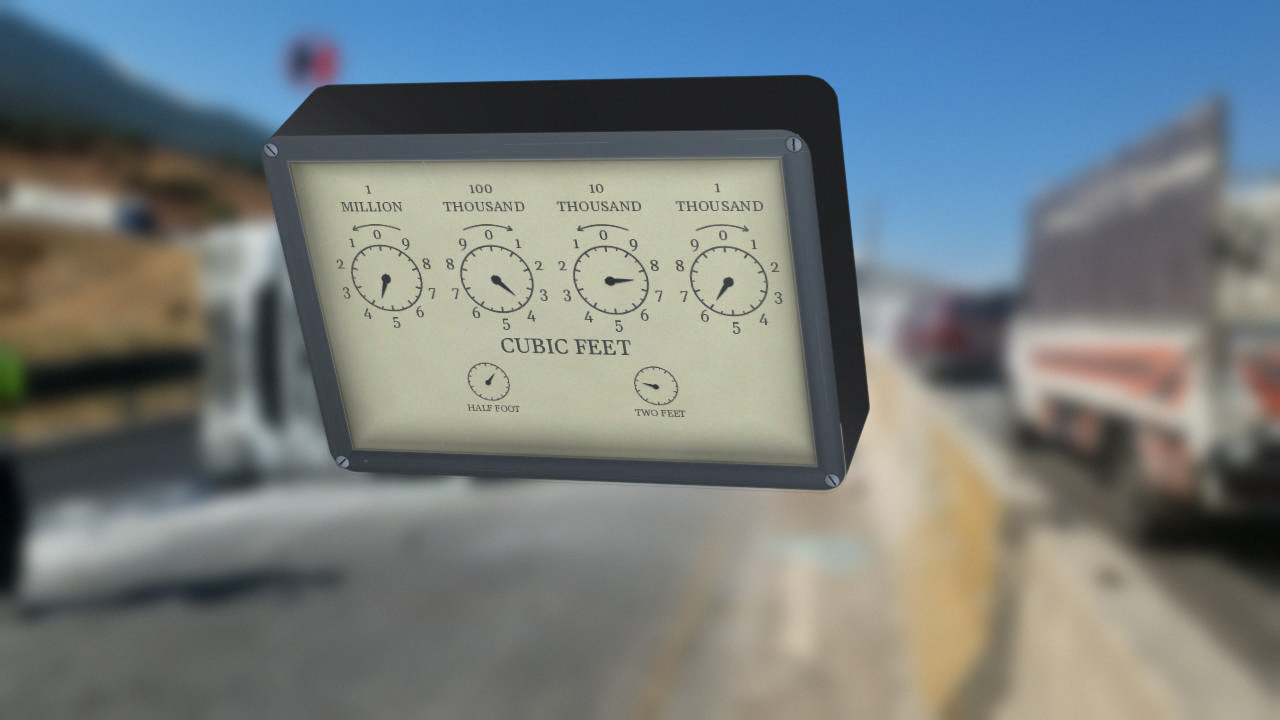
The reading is 437600 ft³
